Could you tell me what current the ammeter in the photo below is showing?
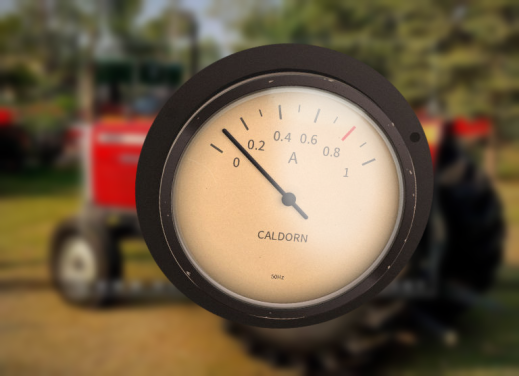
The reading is 0.1 A
